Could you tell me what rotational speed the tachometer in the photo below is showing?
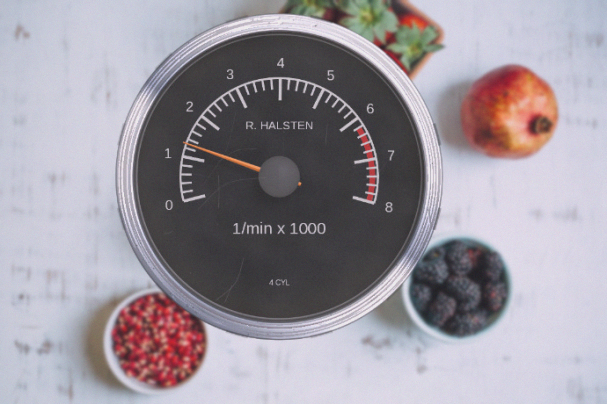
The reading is 1300 rpm
